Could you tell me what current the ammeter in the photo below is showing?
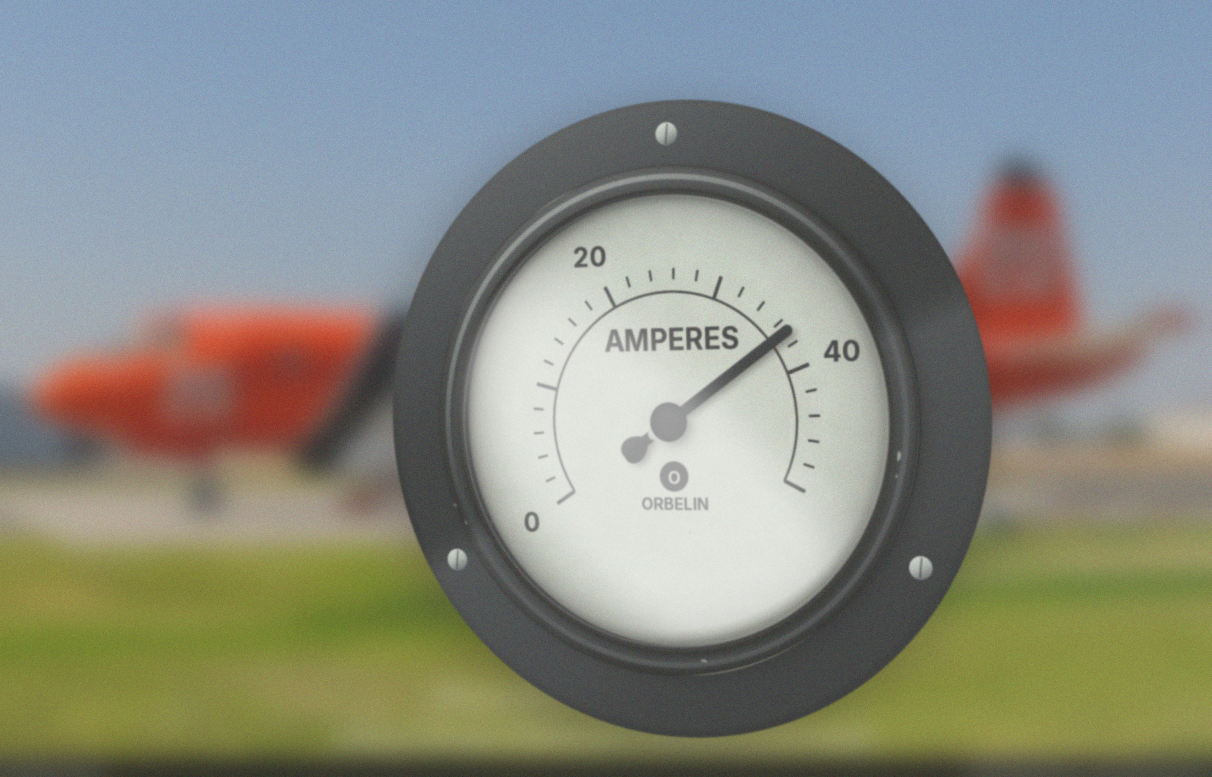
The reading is 37 A
